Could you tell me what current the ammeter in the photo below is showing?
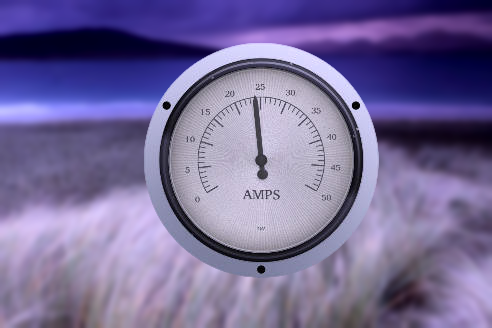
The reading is 24 A
